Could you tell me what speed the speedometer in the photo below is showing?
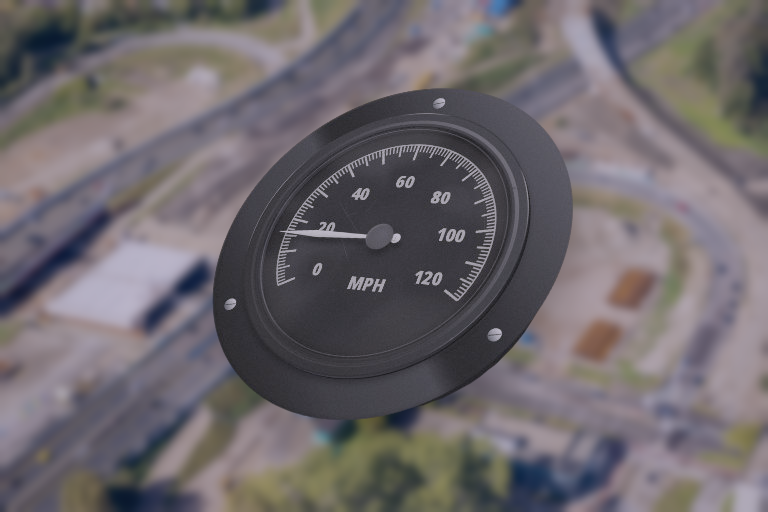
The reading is 15 mph
